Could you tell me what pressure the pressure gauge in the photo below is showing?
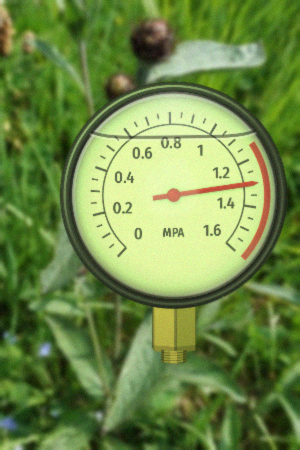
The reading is 1.3 MPa
